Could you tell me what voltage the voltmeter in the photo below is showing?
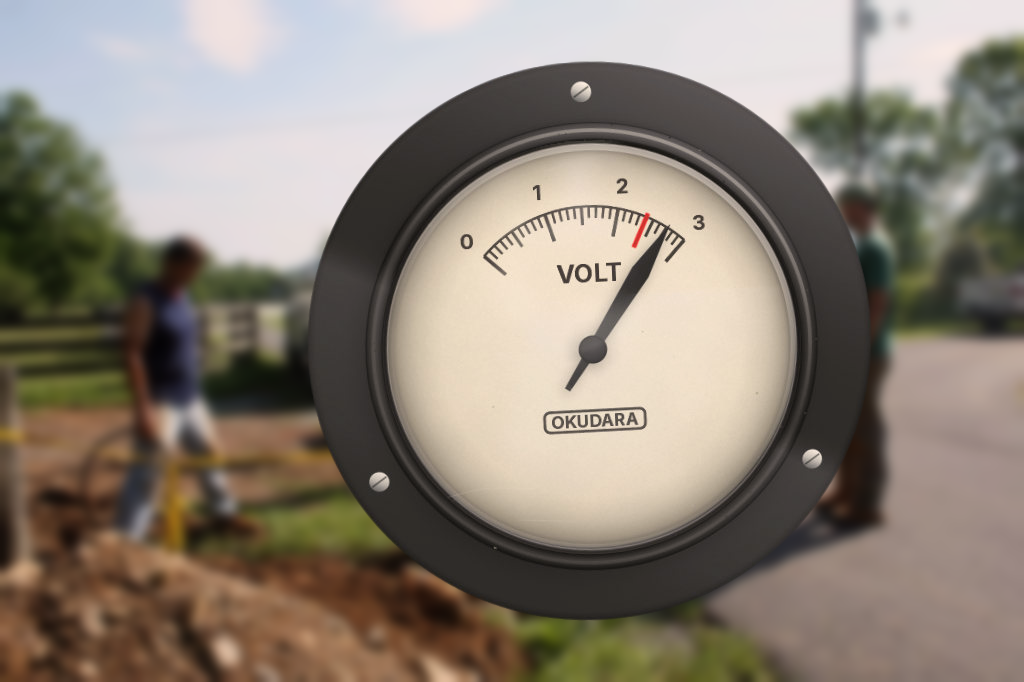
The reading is 2.7 V
